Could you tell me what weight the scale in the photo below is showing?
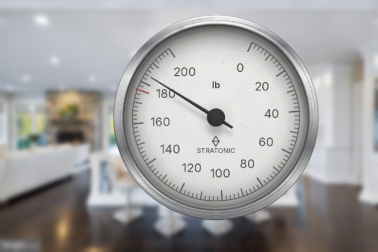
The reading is 184 lb
